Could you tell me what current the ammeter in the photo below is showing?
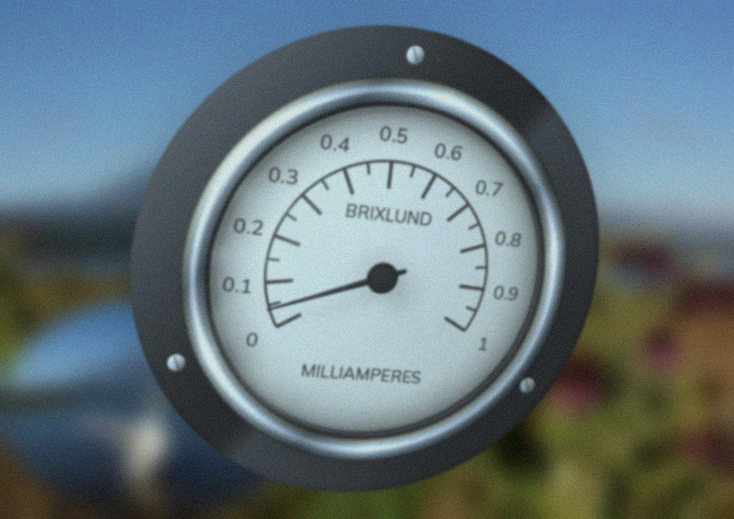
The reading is 0.05 mA
